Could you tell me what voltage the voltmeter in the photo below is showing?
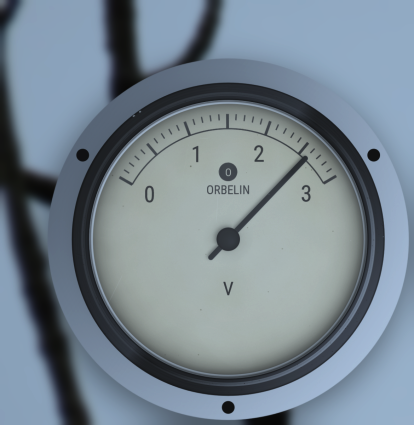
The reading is 2.6 V
